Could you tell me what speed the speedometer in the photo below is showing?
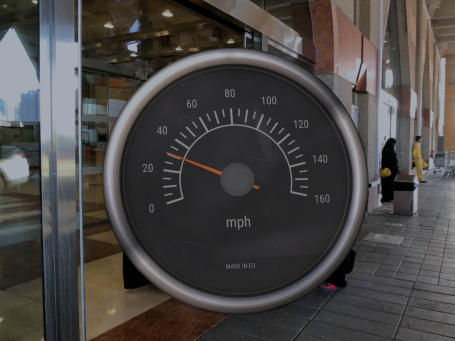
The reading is 30 mph
